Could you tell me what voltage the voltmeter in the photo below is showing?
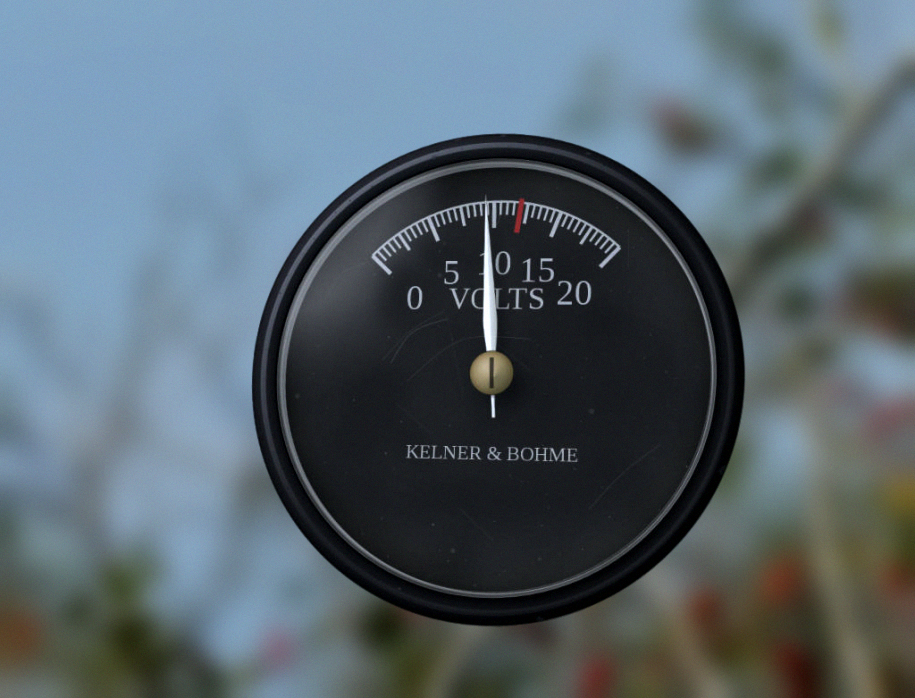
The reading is 9.5 V
